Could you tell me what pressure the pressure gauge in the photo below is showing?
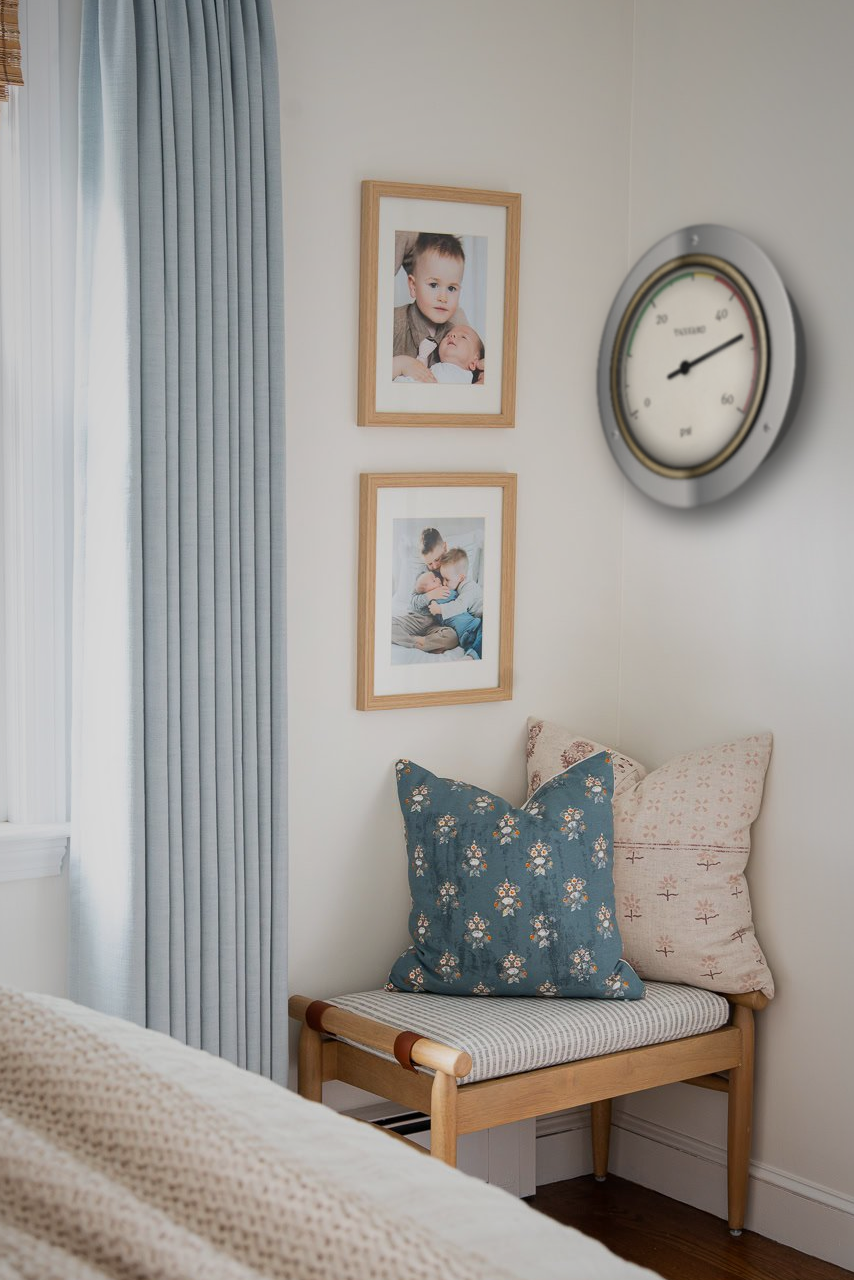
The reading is 47.5 psi
